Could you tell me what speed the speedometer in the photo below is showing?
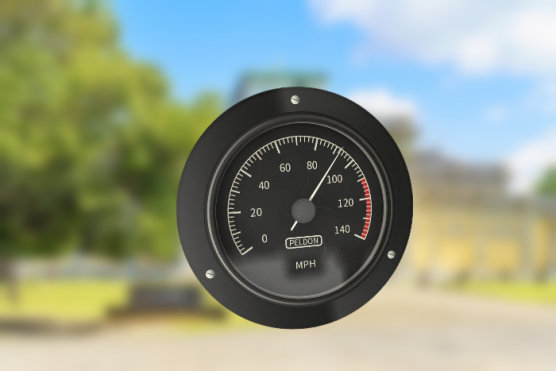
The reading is 92 mph
